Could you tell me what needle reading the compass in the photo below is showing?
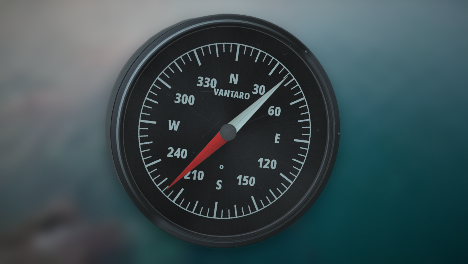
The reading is 220 °
